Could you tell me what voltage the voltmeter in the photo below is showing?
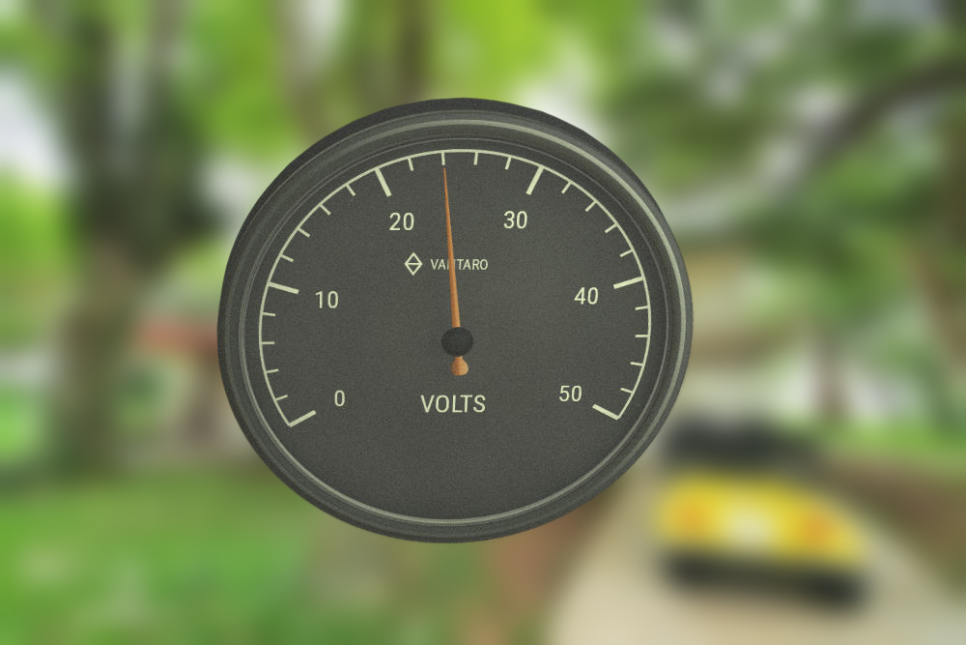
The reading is 24 V
